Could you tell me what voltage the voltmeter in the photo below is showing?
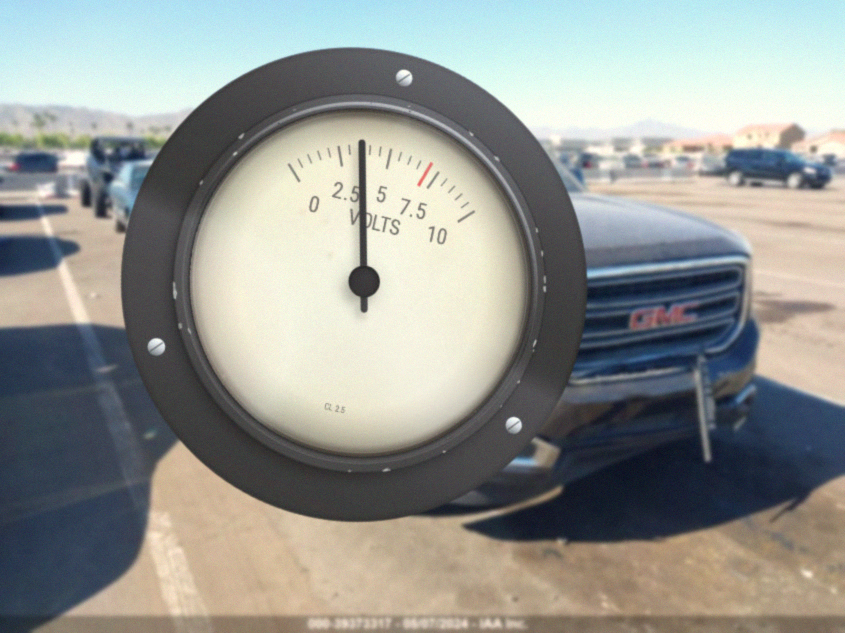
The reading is 3.5 V
